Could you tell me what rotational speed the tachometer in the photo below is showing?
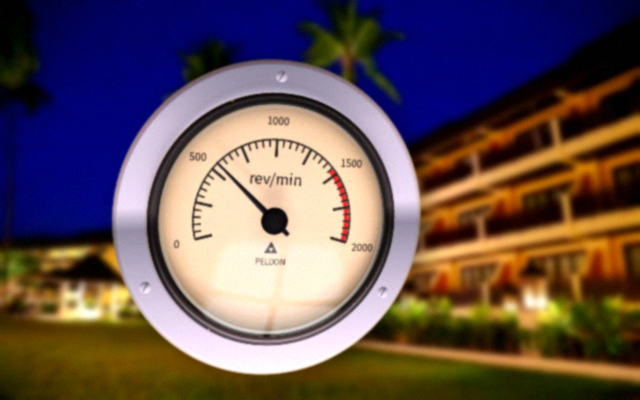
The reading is 550 rpm
